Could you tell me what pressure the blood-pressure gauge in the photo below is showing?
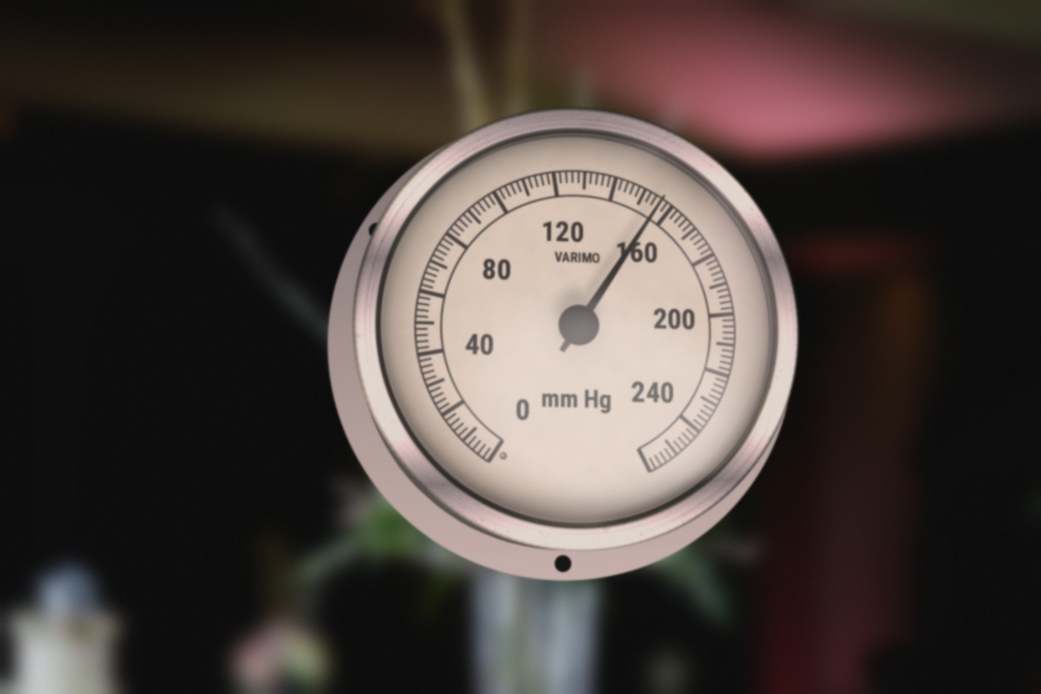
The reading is 156 mmHg
